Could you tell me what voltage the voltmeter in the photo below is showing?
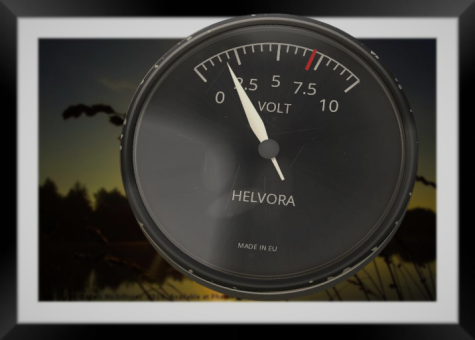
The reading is 1.75 V
